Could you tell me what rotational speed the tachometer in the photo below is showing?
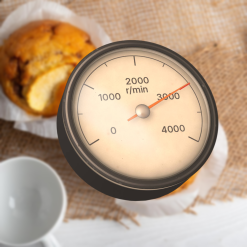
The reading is 3000 rpm
